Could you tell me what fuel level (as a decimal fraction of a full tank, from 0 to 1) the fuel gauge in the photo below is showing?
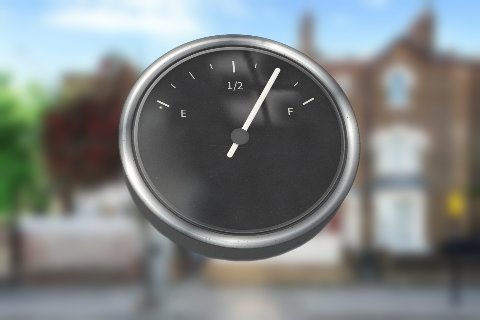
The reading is 0.75
